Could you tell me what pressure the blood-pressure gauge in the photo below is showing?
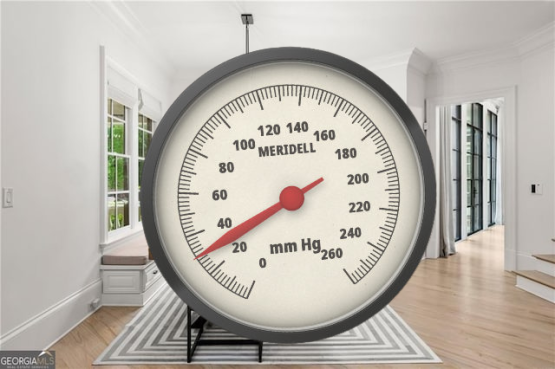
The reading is 30 mmHg
